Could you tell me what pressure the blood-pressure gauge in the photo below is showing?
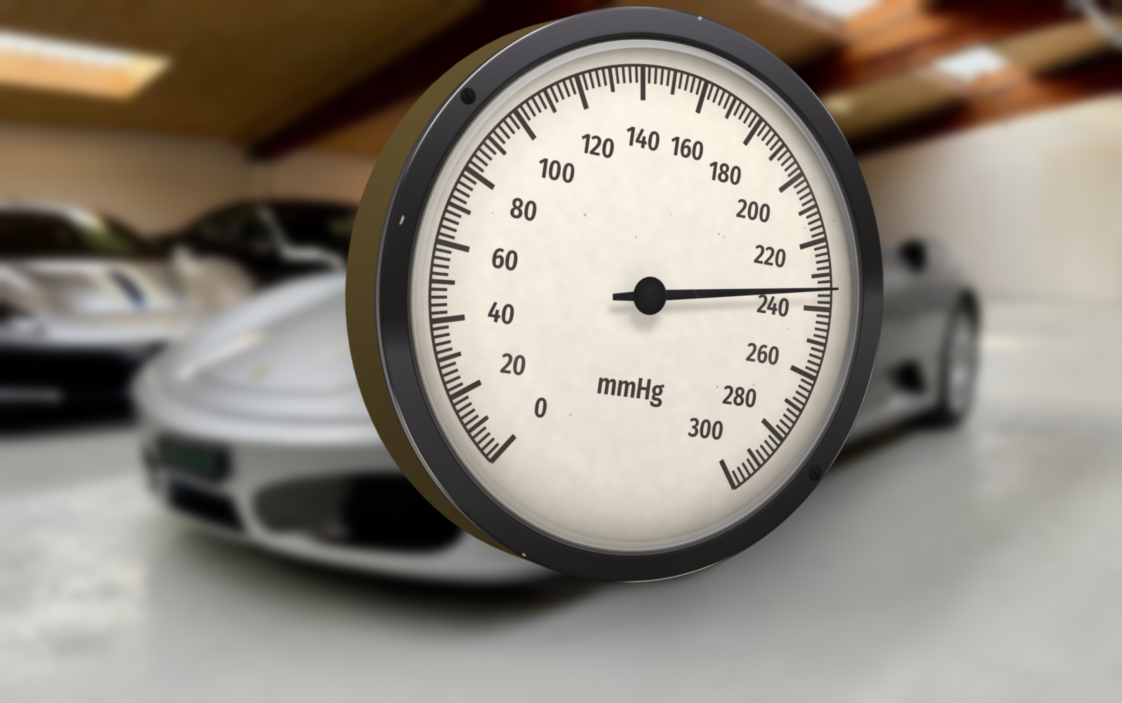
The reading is 234 mmHg
